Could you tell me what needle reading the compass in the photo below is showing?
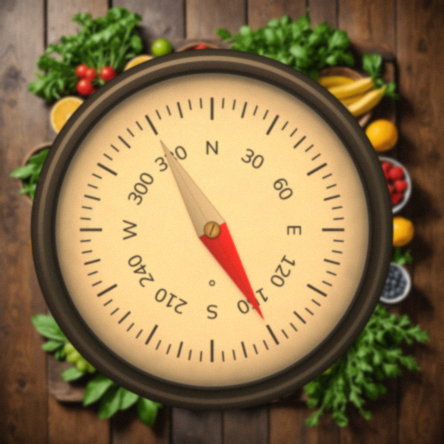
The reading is 150 °
